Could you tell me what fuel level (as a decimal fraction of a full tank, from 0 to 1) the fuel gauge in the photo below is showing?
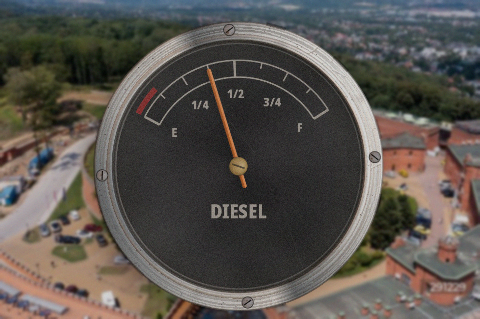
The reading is 0.375
